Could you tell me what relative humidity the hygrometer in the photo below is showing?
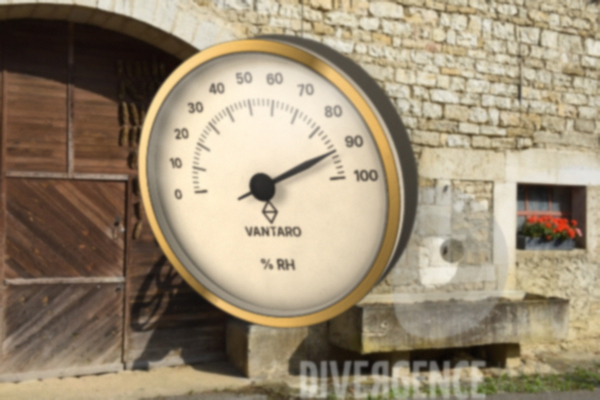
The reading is 90 %
